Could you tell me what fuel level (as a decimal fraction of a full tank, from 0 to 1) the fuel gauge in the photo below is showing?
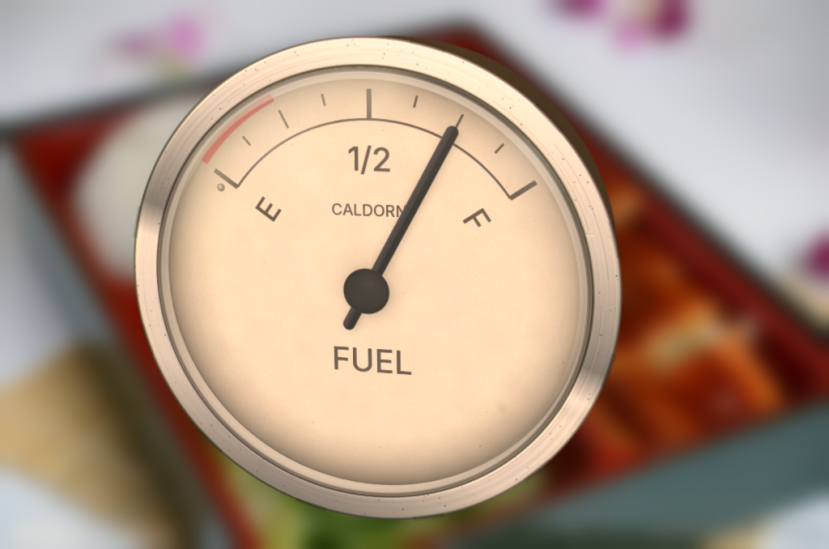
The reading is 0.75
